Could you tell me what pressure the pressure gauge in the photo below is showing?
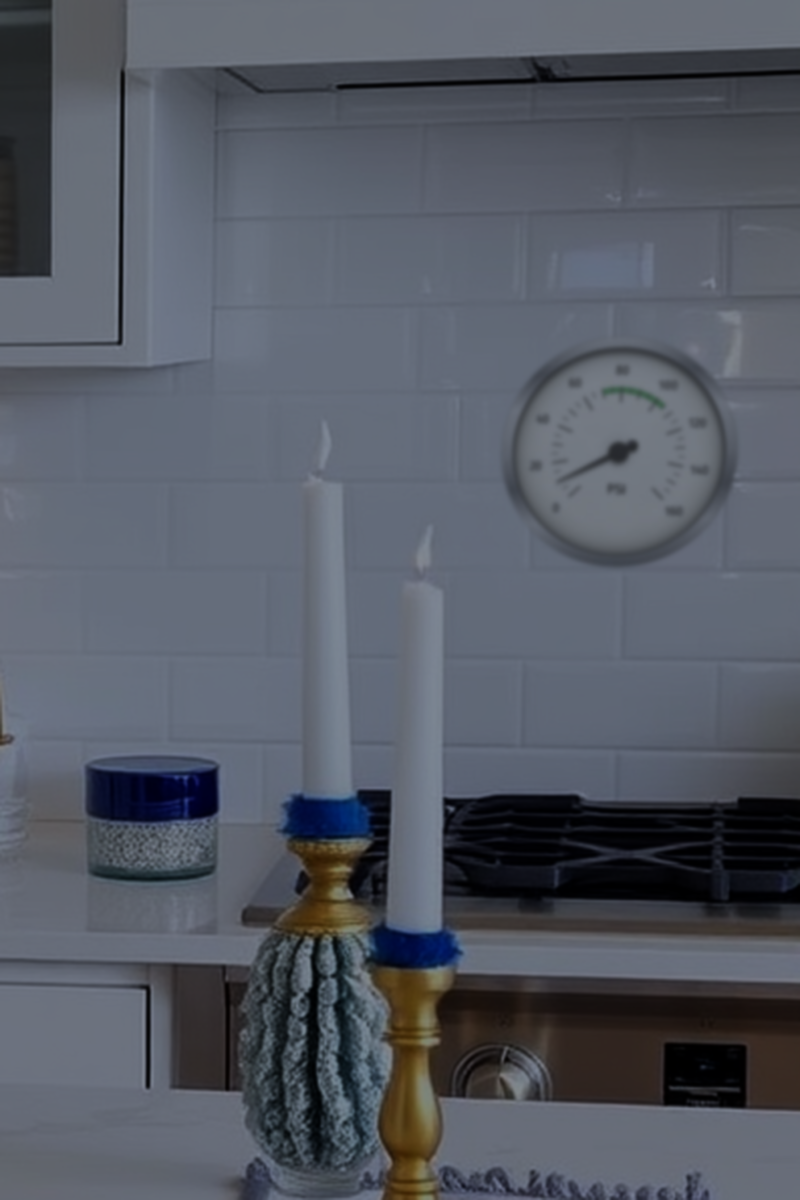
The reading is 10 psi
